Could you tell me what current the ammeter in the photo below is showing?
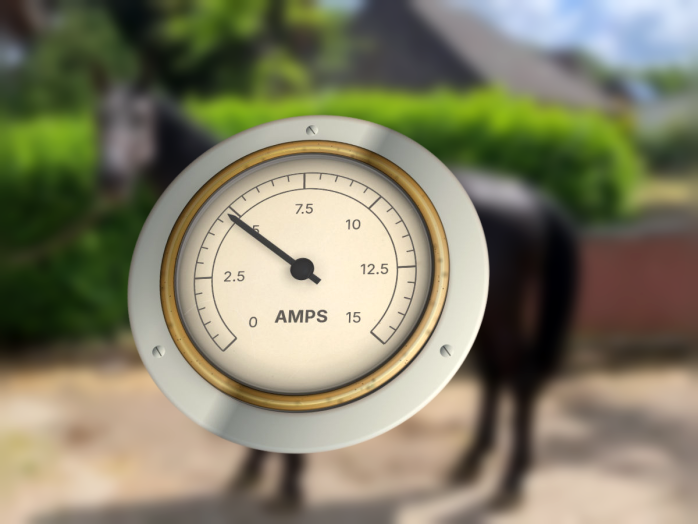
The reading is 4.75 A
